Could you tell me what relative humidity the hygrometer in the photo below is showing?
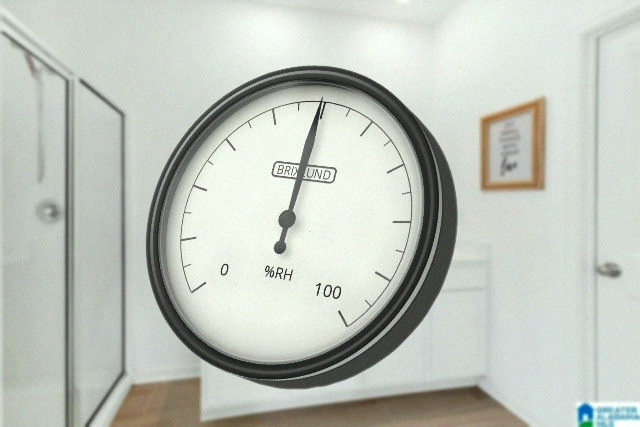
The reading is 50 %
